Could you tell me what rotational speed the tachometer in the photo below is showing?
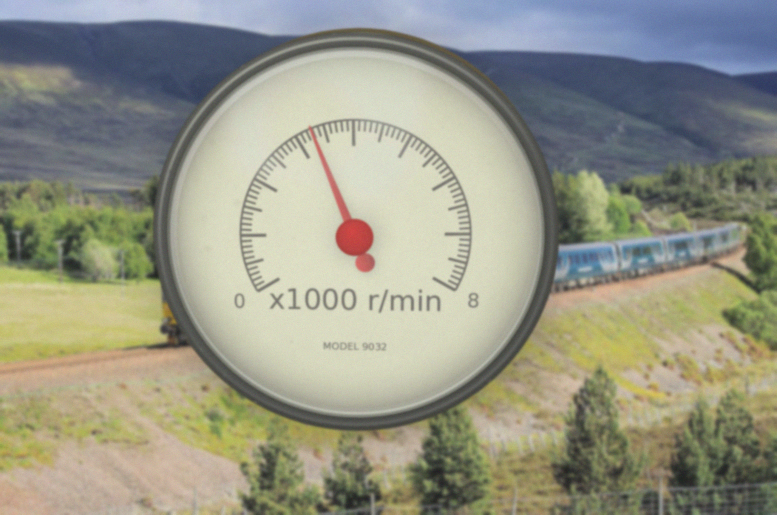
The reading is 3300 rpm
